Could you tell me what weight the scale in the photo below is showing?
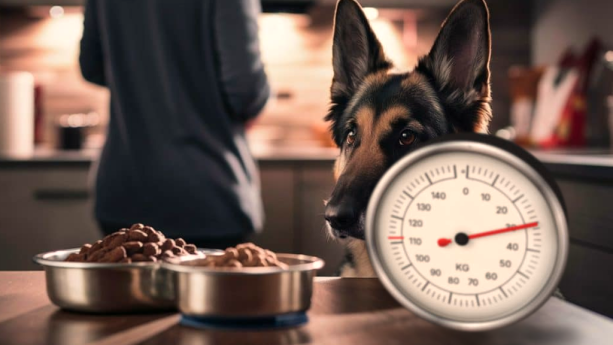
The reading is 30 kg
